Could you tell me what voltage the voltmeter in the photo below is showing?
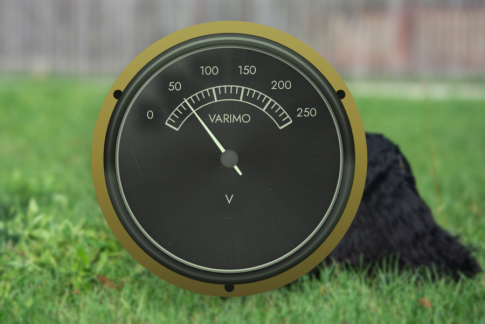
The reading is 50 V
